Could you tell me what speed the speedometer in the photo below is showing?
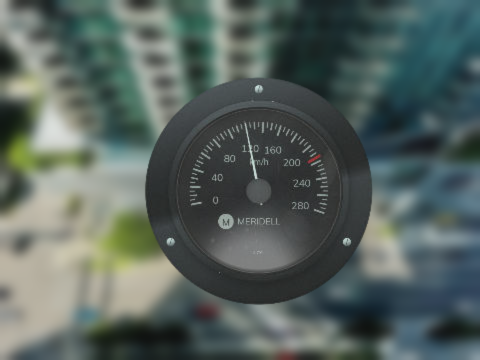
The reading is 120 km/h
